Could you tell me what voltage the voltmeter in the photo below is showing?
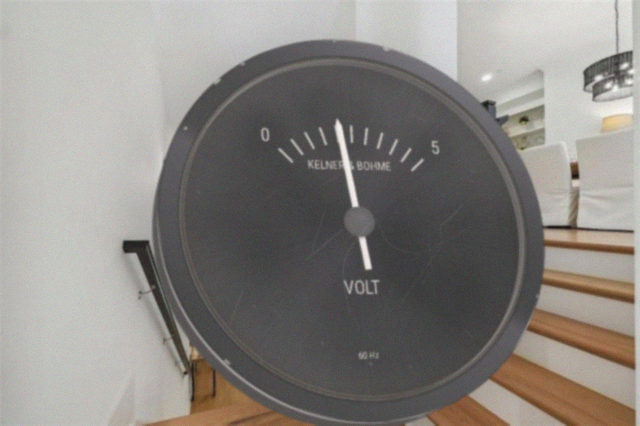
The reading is 2 V
